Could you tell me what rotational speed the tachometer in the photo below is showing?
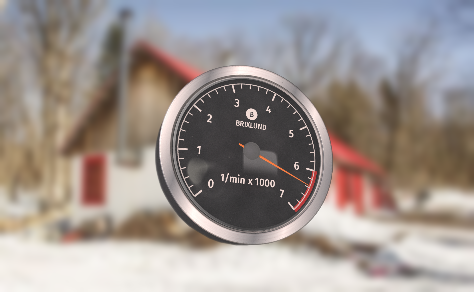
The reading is 6400 rpm
